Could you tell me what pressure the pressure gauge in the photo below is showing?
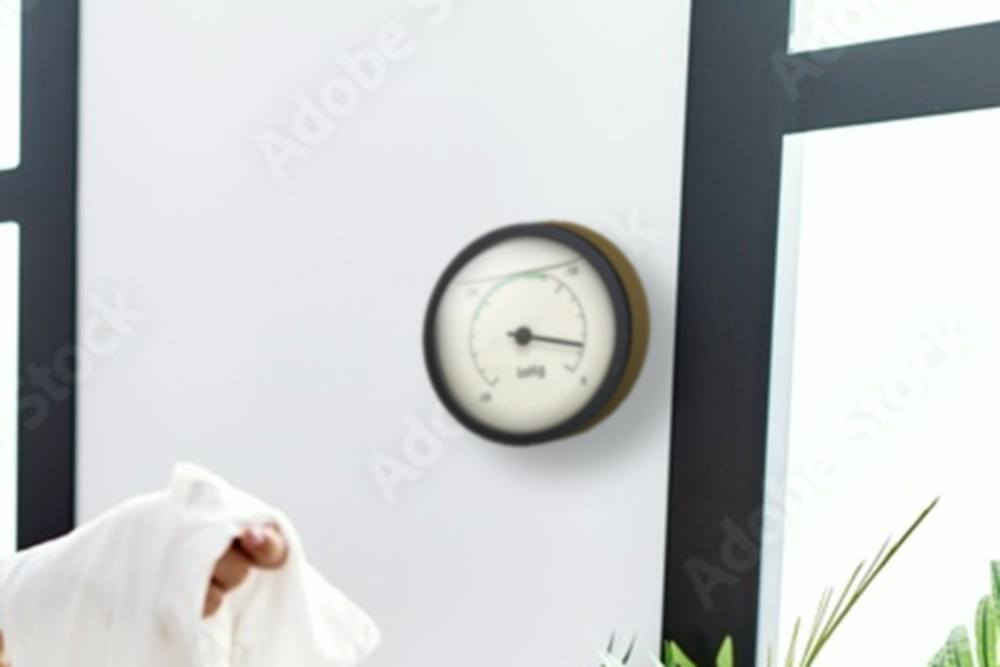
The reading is -3 inHg
